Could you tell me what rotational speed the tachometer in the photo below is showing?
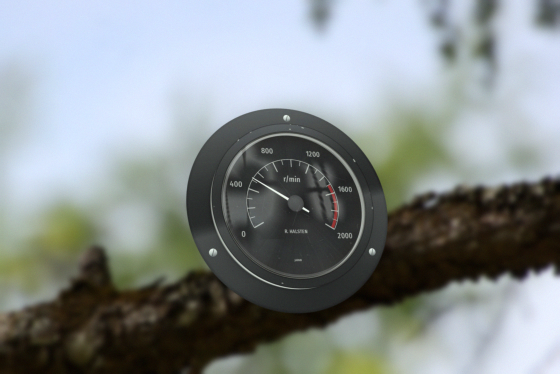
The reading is 500 rpm
